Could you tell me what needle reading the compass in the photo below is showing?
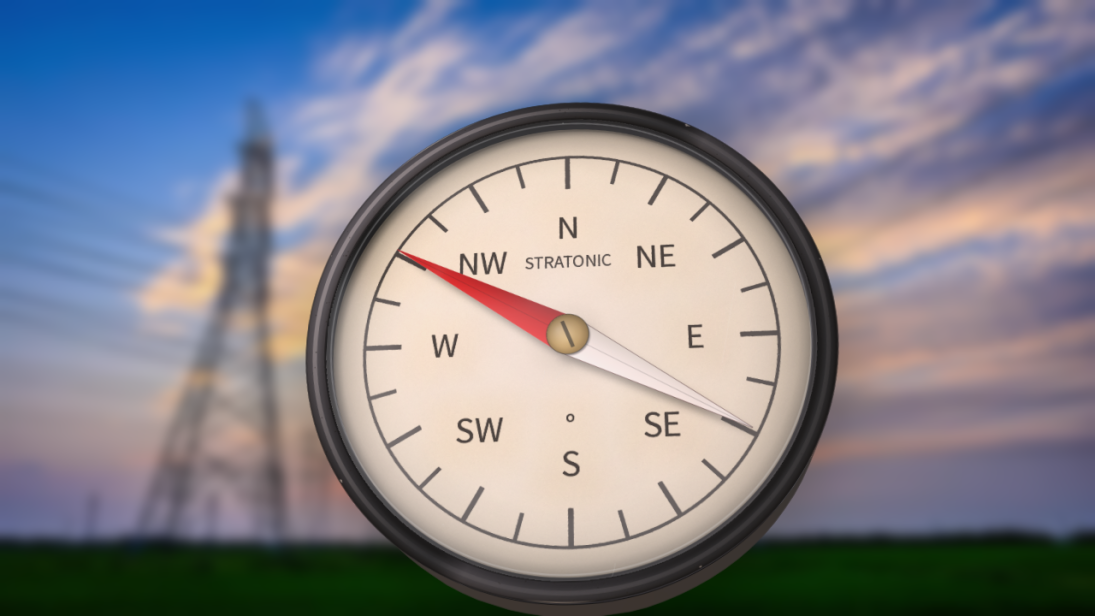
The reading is 300 °
